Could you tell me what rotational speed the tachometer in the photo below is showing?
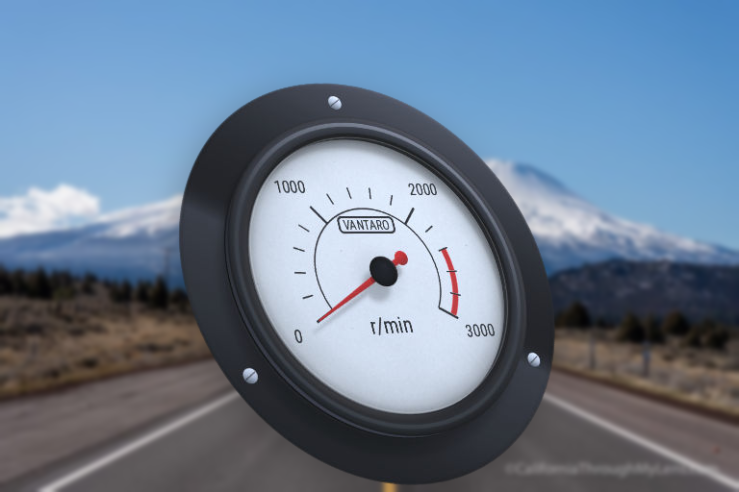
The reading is 0 rpm
